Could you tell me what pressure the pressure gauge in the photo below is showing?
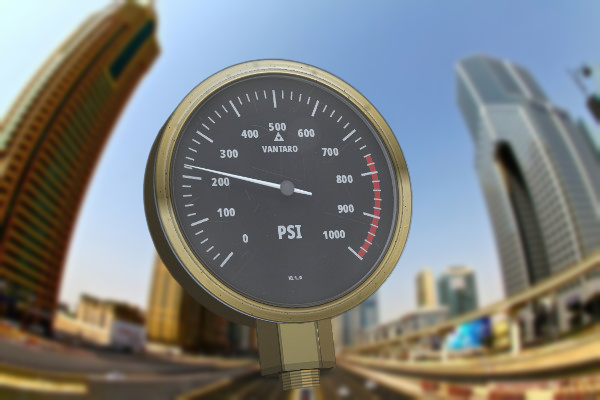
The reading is 220 psi
